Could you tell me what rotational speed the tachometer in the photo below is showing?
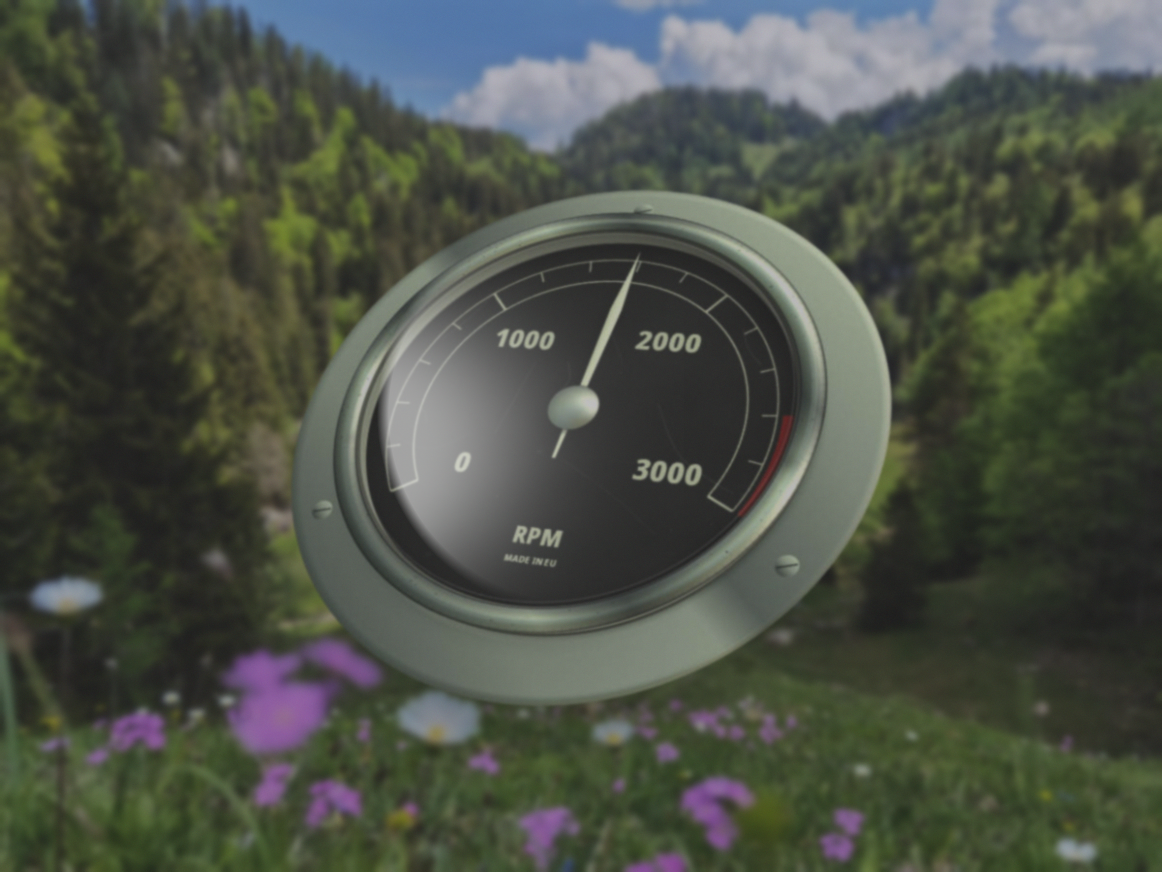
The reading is 1600 rpm
